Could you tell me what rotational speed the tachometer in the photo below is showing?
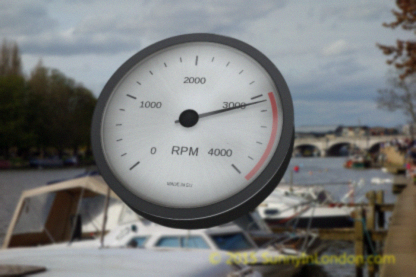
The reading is 3100 rpm
